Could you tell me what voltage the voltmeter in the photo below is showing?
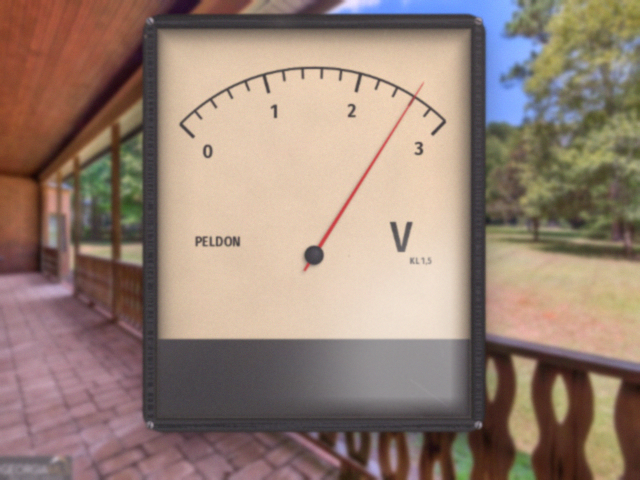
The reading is 2.6 V
